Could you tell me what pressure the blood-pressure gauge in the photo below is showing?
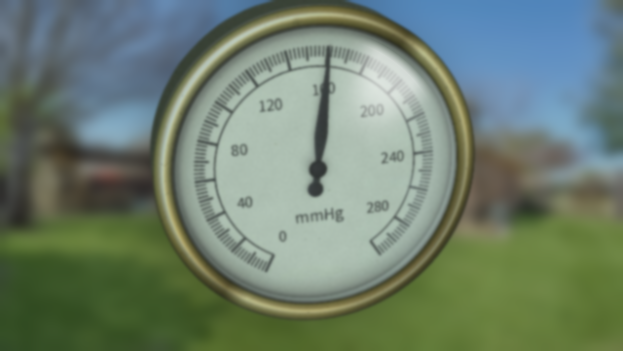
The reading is 160 mmHg
